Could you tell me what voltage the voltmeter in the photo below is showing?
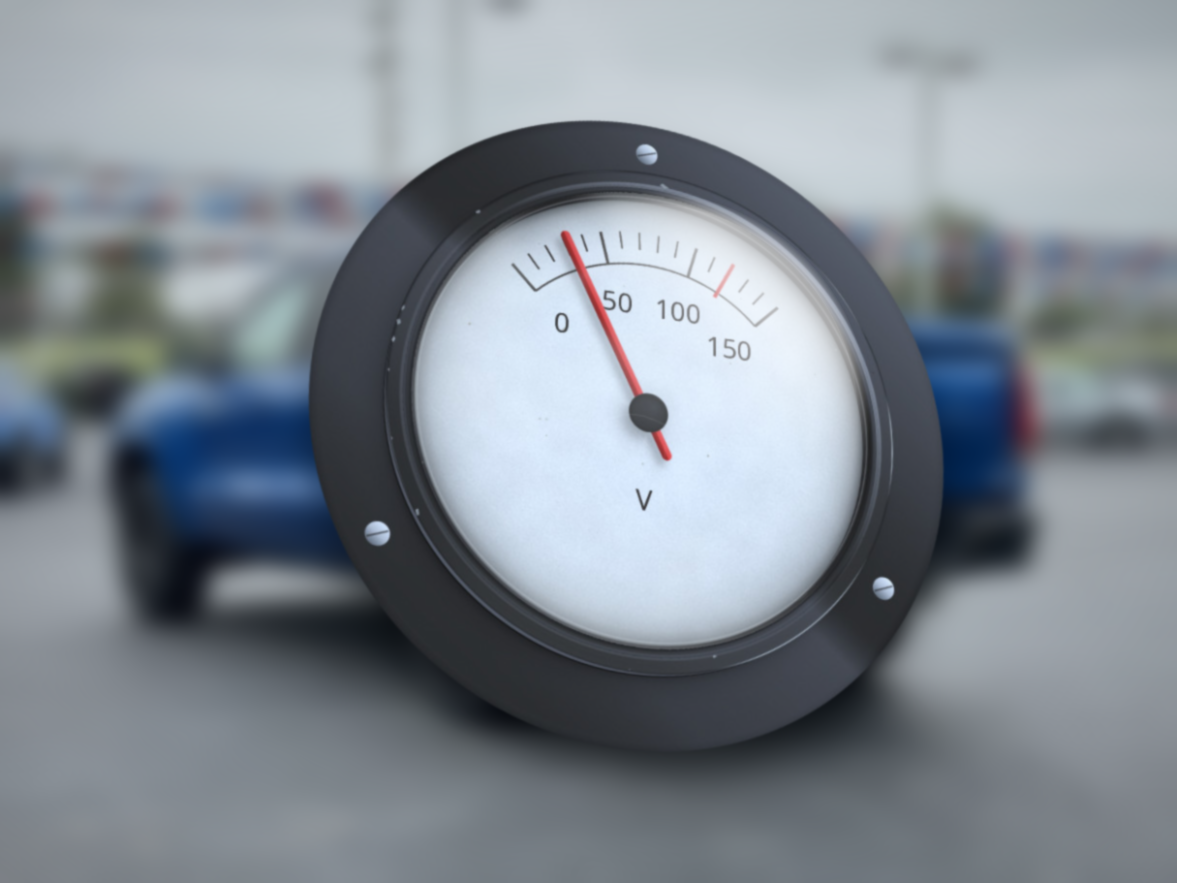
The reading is 30 V
